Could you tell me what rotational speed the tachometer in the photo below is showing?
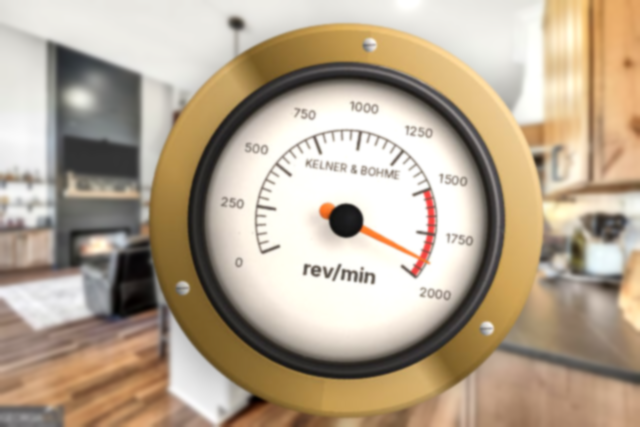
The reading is 1900 rpm
